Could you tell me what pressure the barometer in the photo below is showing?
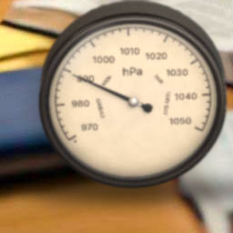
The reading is 990 hPa
